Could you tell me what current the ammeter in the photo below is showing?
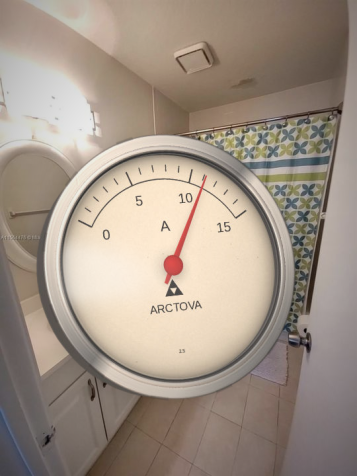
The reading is 11 A
